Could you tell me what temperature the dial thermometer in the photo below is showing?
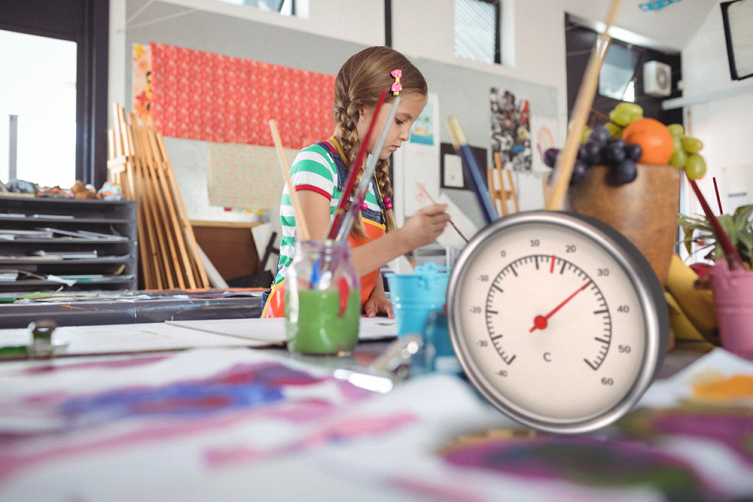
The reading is 30 °C
